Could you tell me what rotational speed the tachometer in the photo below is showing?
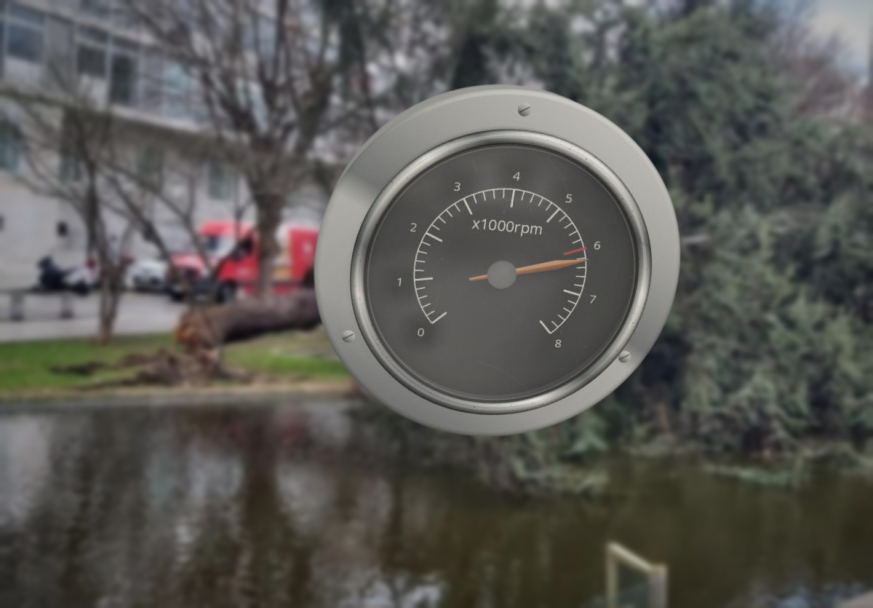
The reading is 6200 rpm
